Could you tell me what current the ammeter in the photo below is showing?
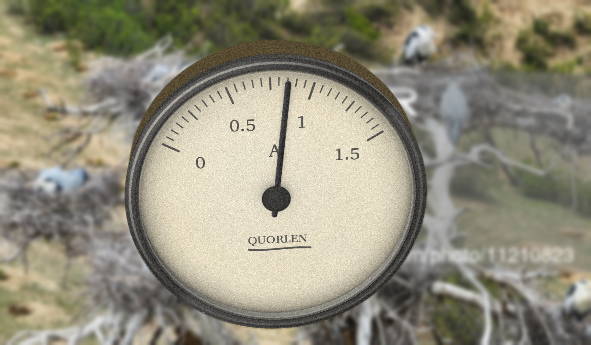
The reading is 0.85 A
